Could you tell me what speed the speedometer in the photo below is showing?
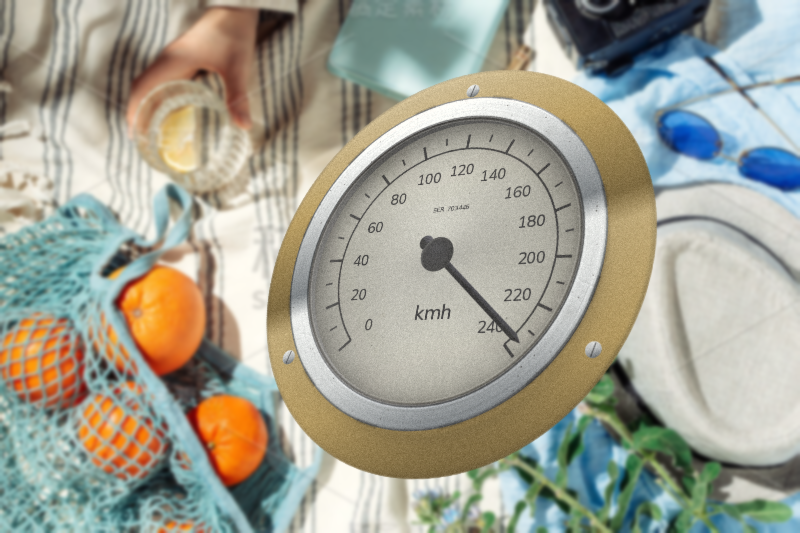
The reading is 235 km/h
